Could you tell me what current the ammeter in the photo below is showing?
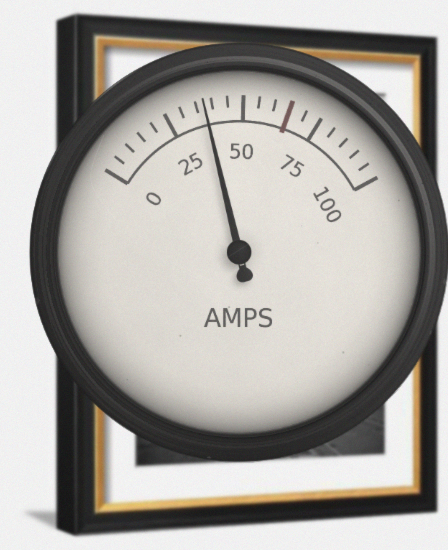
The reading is 37.5 A
